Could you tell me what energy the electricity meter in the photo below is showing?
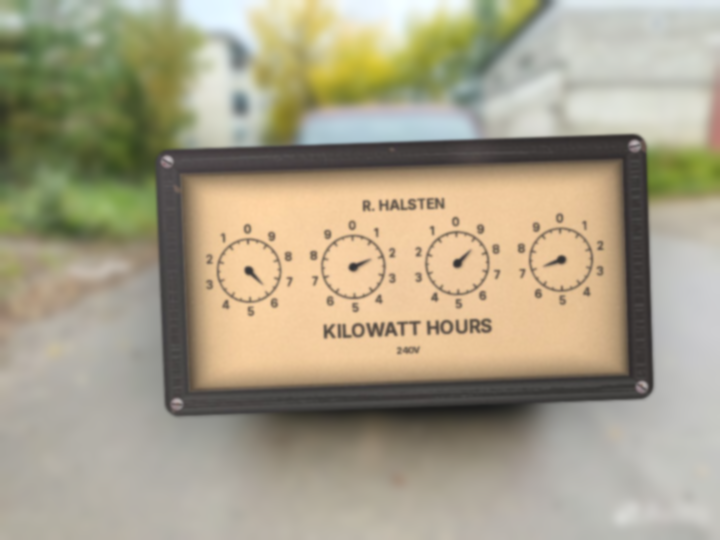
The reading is 6187 kWh
